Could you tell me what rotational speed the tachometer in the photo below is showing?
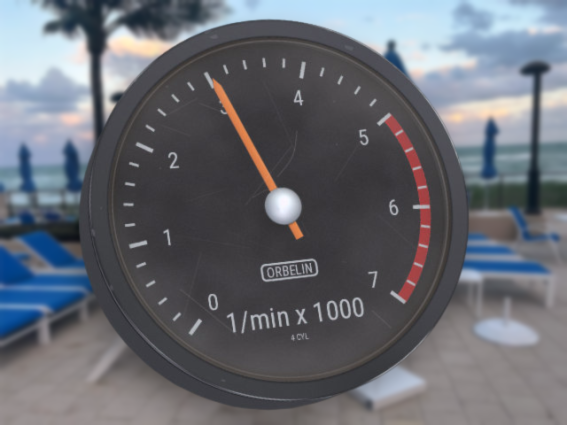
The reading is 3000 rpm
